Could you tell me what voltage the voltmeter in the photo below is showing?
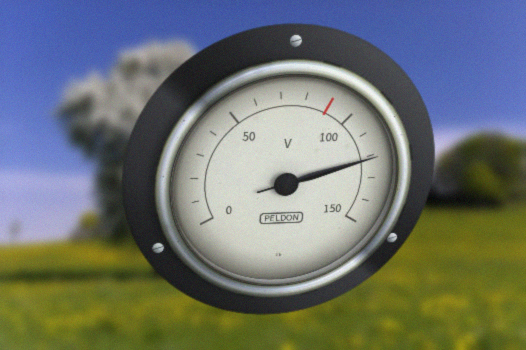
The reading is 120 V
